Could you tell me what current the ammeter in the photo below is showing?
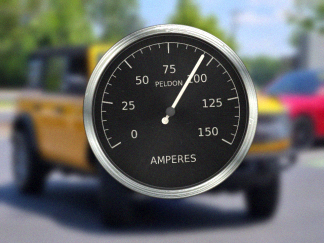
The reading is 95 A
